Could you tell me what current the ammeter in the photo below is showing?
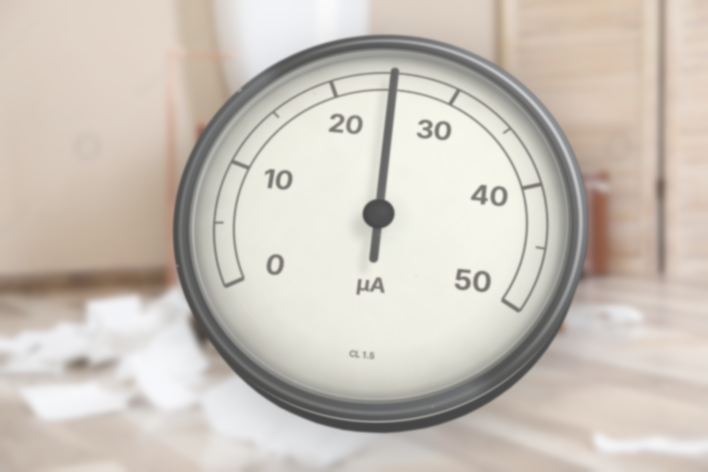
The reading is 25 µA
